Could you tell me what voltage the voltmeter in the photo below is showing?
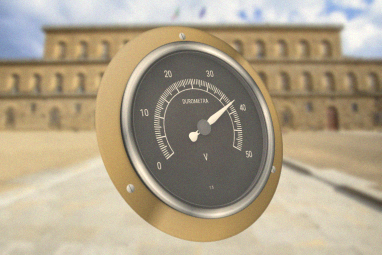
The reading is 37.5 V
